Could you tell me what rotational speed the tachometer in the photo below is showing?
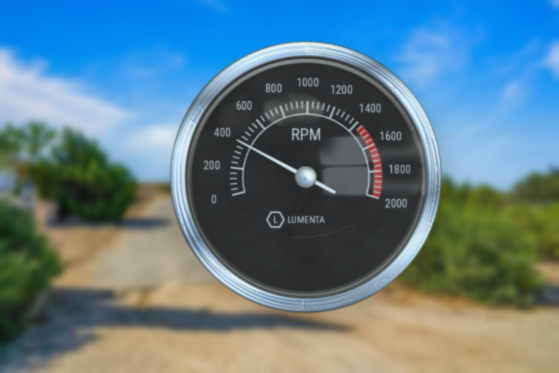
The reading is 400 rpm
